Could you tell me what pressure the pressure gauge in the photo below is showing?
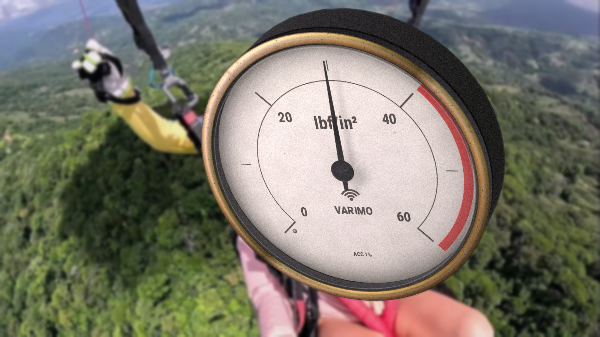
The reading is 30 psi
